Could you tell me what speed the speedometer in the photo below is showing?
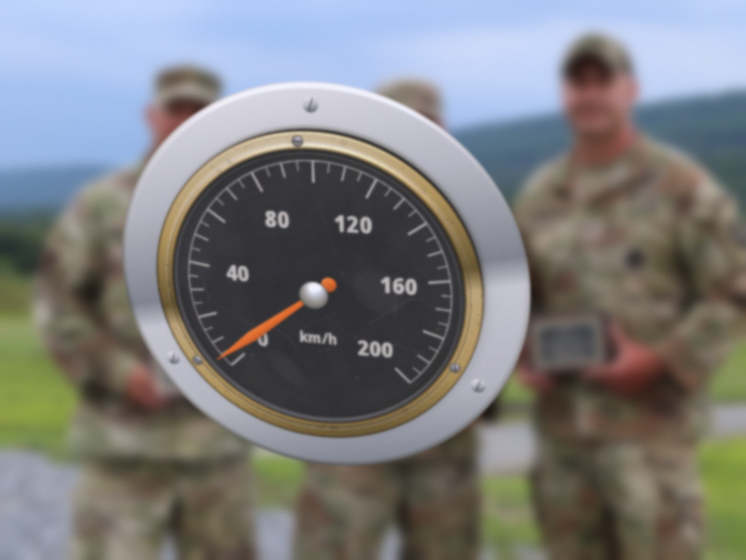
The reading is 5 km/h
